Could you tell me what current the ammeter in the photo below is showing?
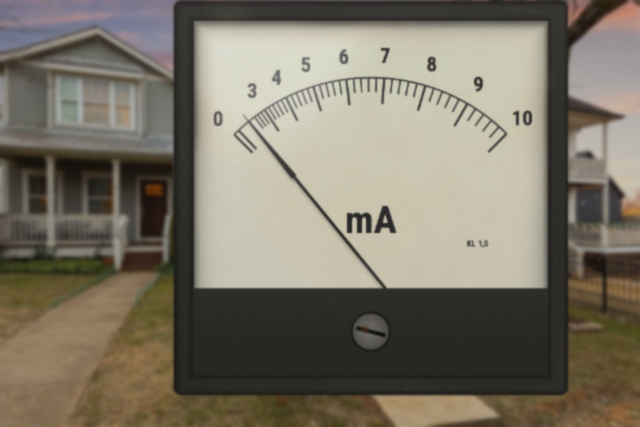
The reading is 2 mA
